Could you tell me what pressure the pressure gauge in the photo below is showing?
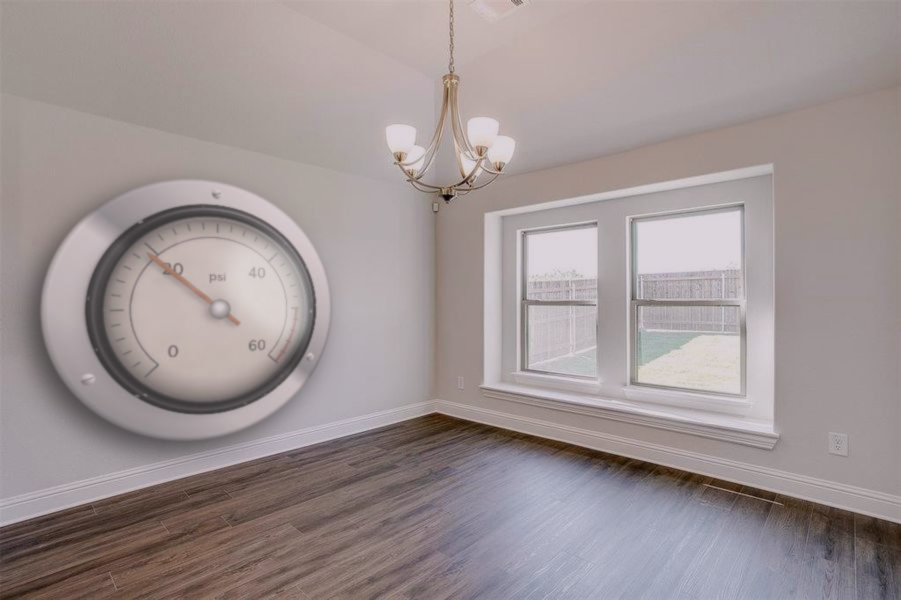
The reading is 19 psi
